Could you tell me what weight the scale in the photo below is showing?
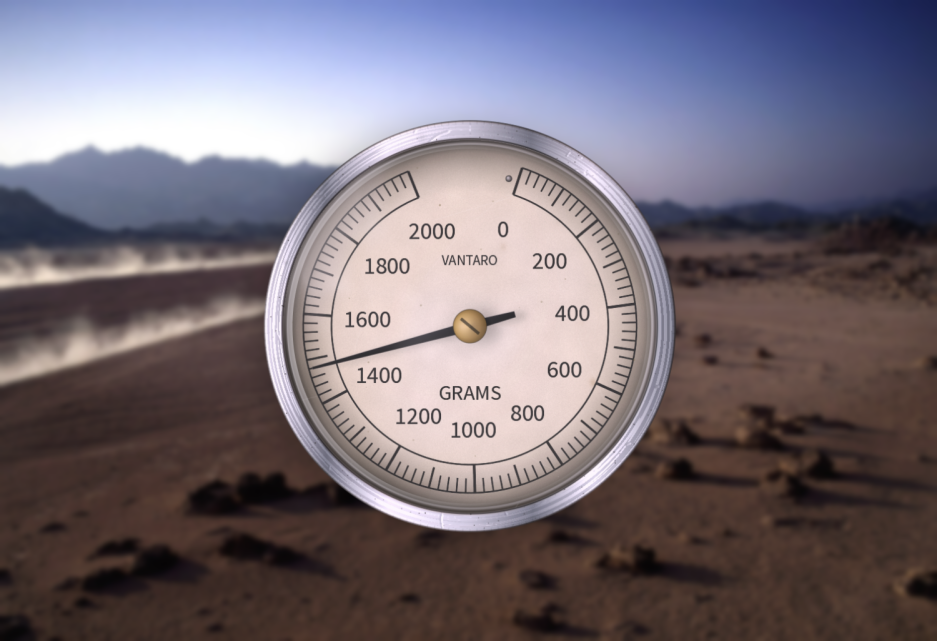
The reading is 1480 g
